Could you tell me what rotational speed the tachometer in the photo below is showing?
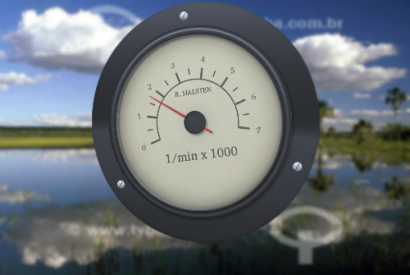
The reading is 1750 rpm
